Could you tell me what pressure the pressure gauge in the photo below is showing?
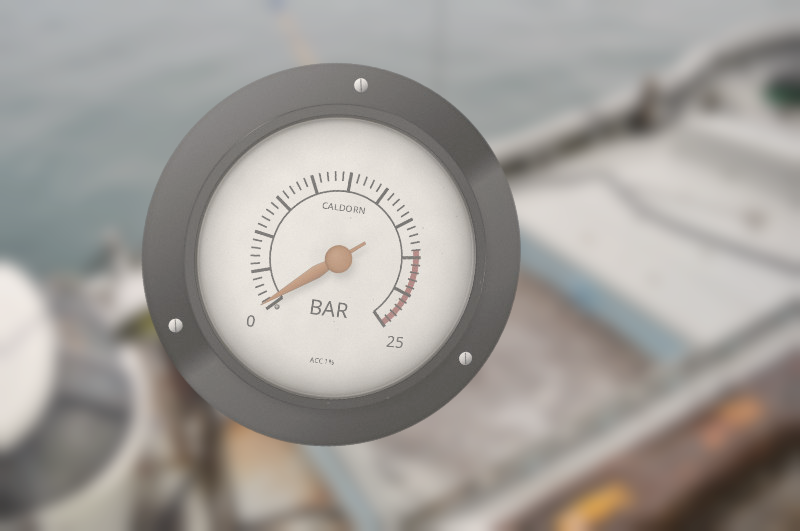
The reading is 0.5 bar
